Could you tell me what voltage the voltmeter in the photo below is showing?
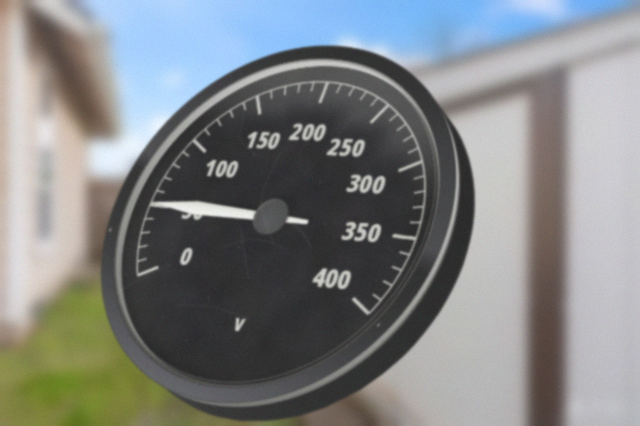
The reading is 50 V
